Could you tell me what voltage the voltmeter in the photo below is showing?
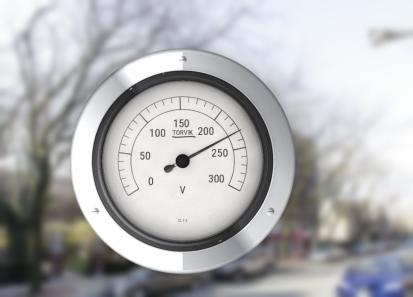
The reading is 230 V
